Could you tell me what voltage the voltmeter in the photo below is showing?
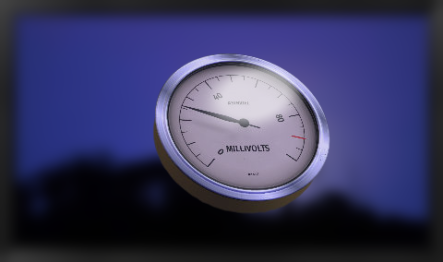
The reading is 25 mV
